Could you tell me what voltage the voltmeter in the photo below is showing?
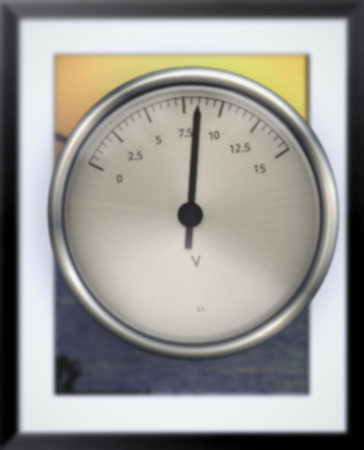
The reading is 8.5 V
